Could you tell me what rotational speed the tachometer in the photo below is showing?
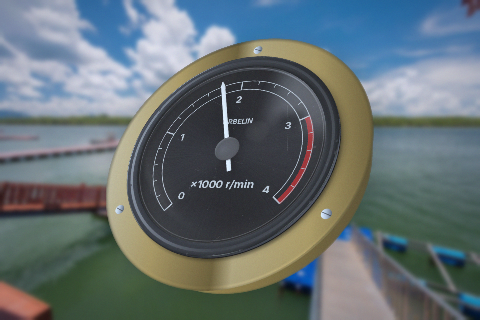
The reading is 1800 rpm
